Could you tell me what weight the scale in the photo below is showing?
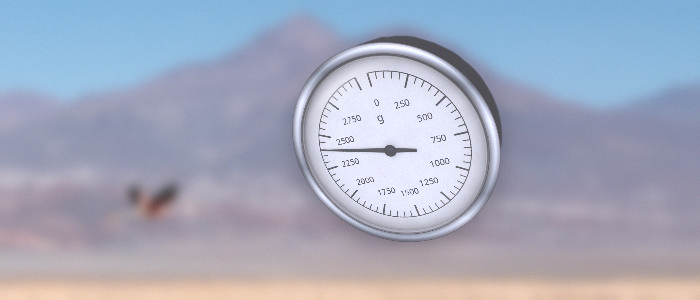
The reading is 2400 g
